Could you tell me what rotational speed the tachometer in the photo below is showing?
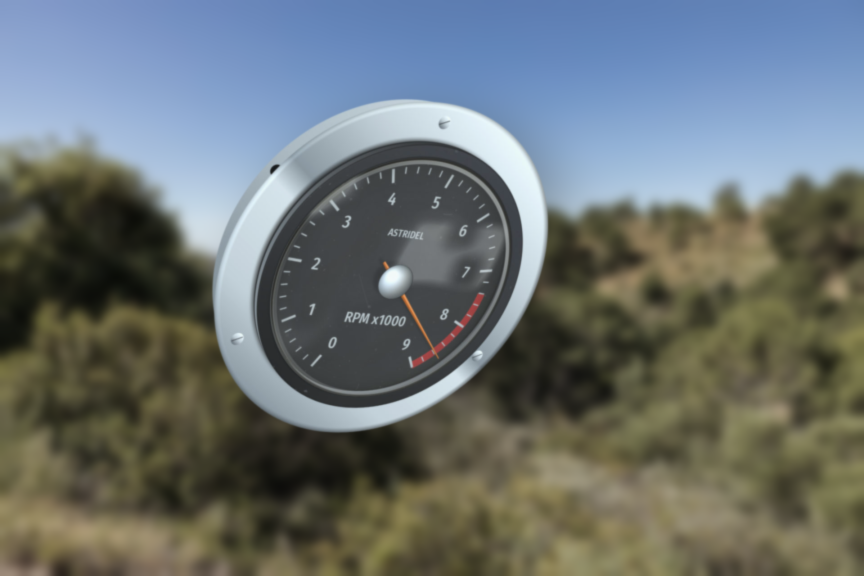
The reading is 8600 rpm
